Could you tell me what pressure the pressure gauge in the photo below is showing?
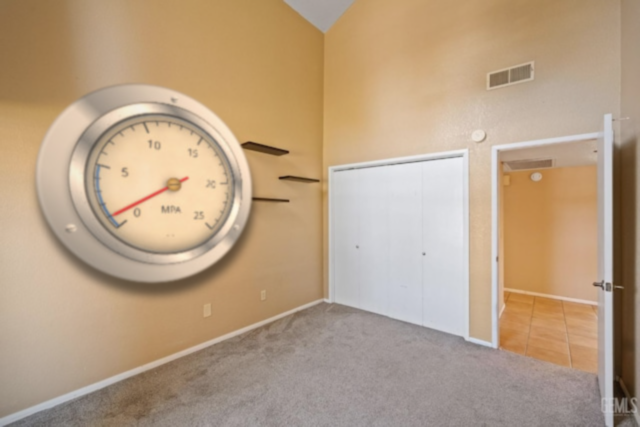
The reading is 1 MPa
